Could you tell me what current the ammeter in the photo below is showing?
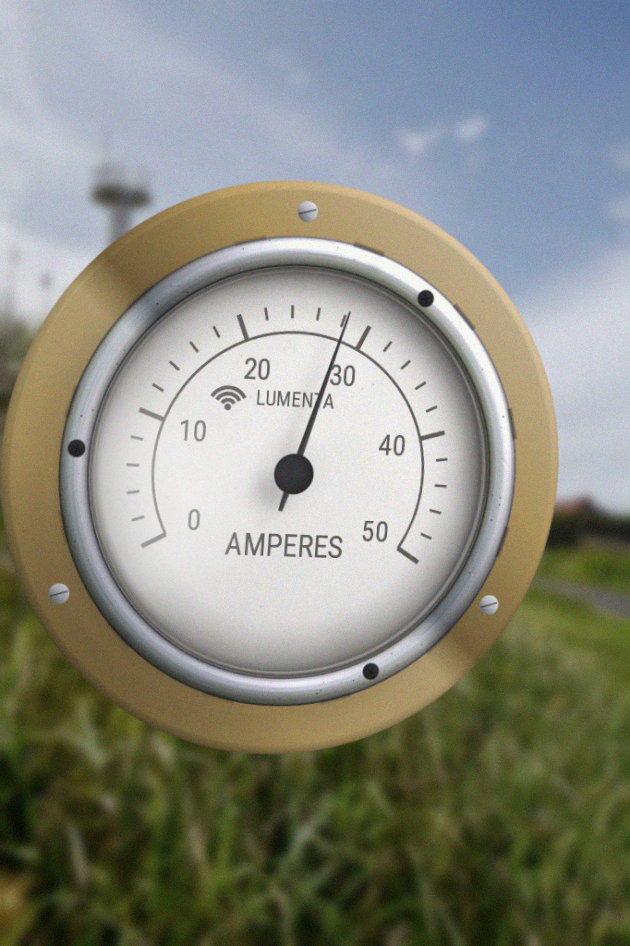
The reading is 28 A
